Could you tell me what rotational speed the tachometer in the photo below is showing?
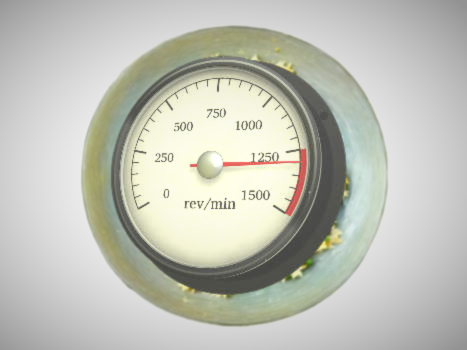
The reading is 1300 rpm
